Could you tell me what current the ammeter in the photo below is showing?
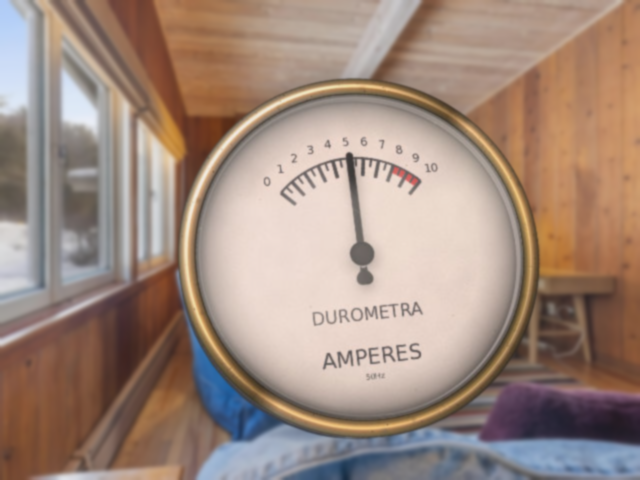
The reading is 5 A
